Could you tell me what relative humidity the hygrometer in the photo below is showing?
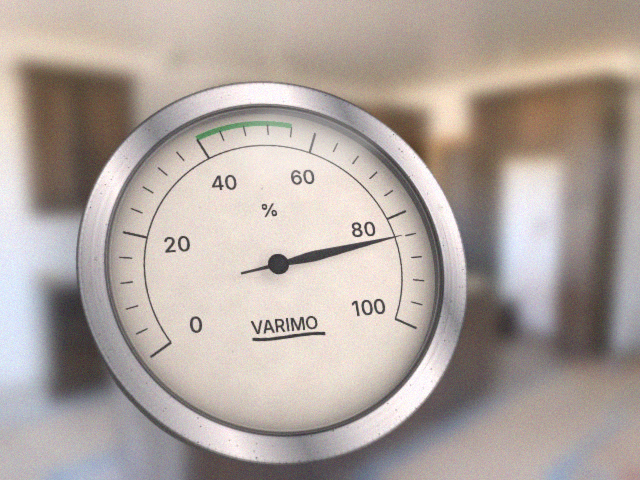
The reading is 84 %
